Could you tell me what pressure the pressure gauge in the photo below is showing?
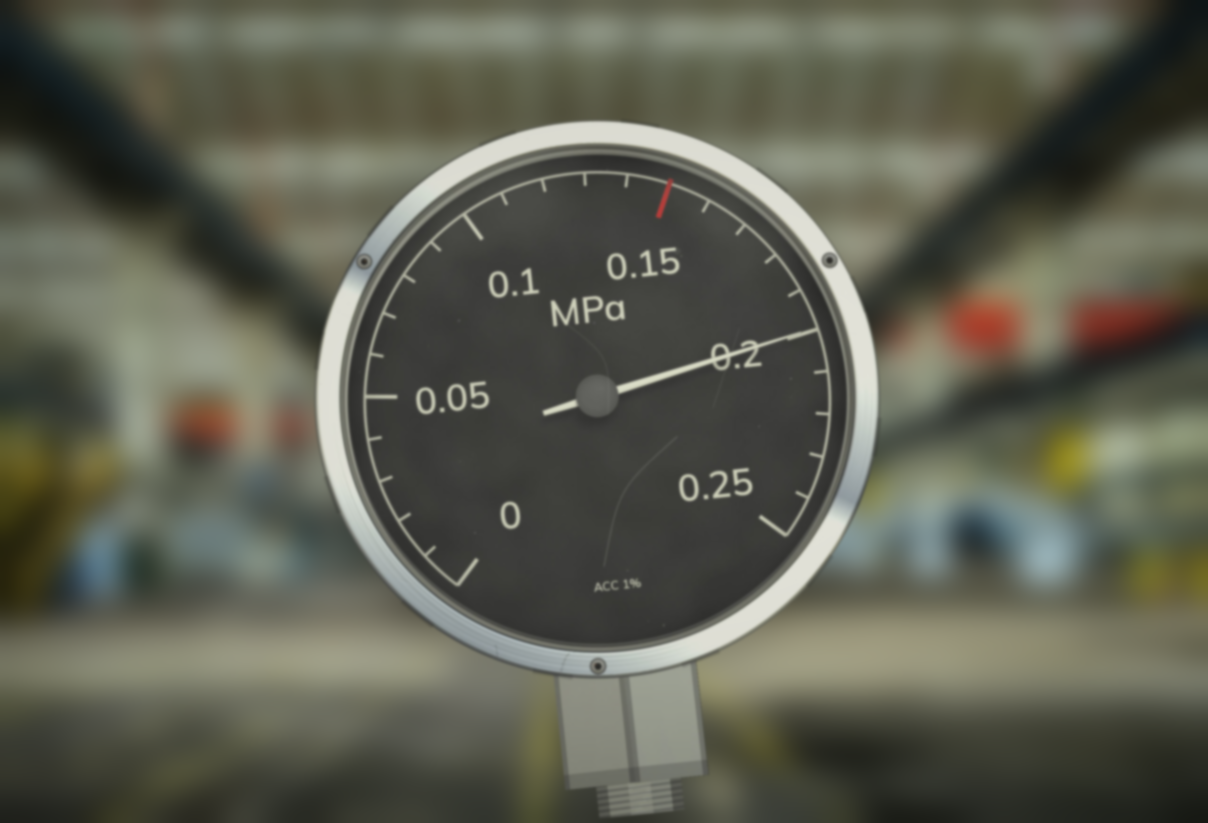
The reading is 0.2 MPa
